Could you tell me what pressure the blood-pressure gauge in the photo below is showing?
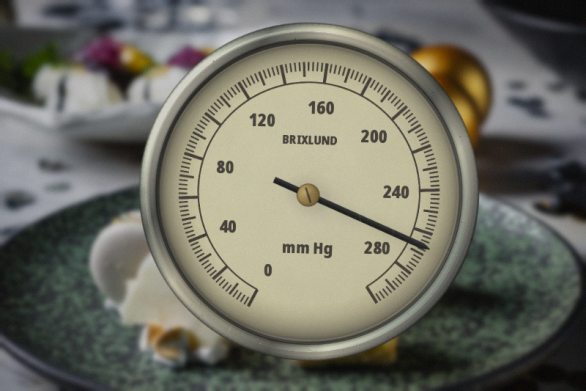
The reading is 266 mmHg
